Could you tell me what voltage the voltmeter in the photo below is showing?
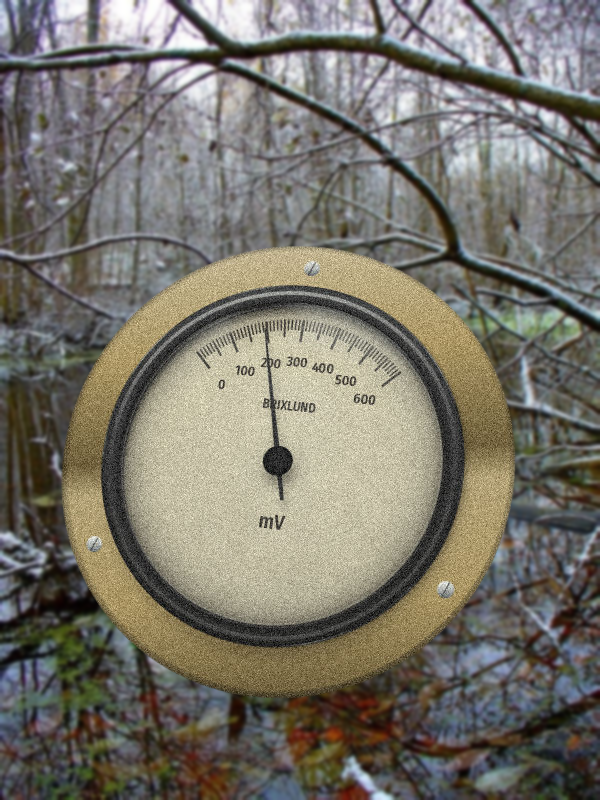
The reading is 200 mV
